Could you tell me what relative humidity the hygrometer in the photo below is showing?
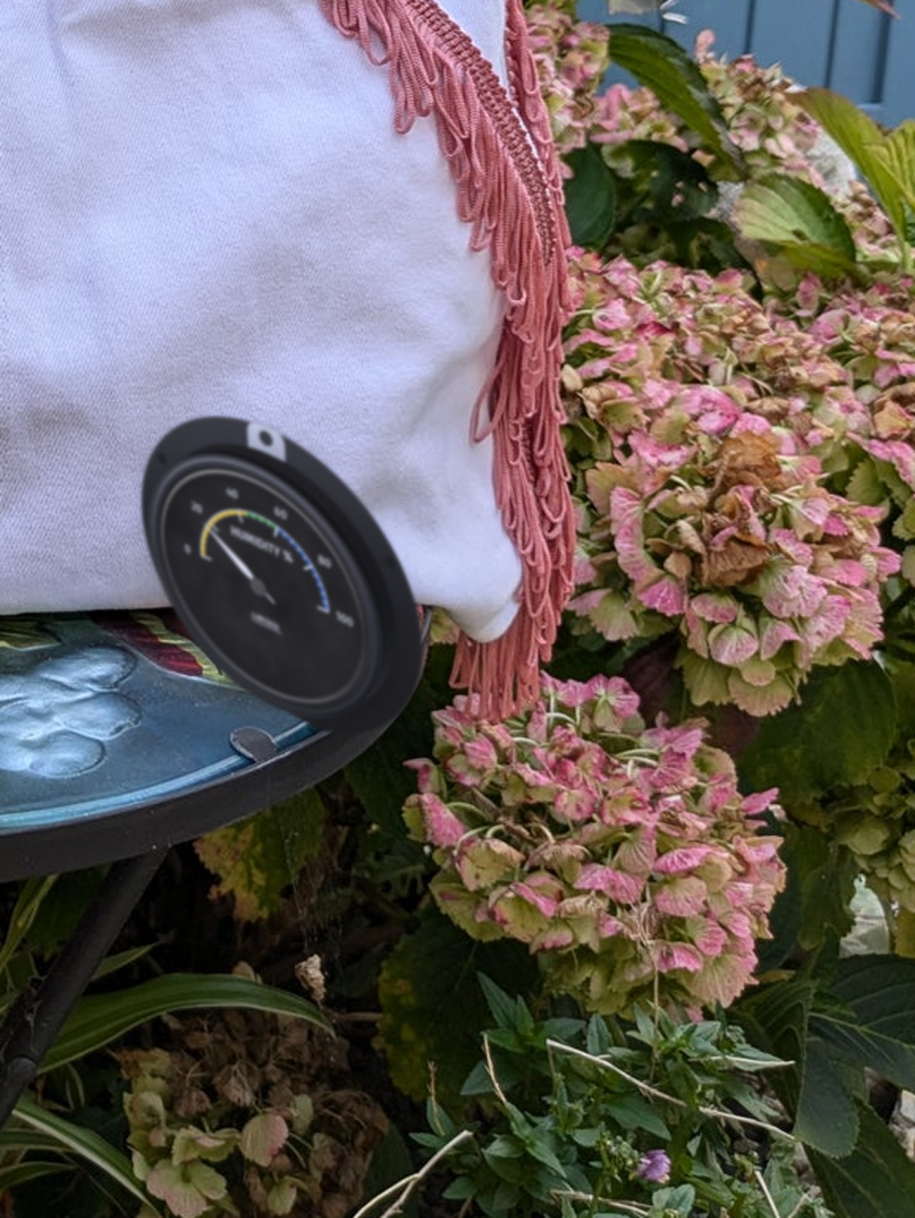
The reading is 20 %
